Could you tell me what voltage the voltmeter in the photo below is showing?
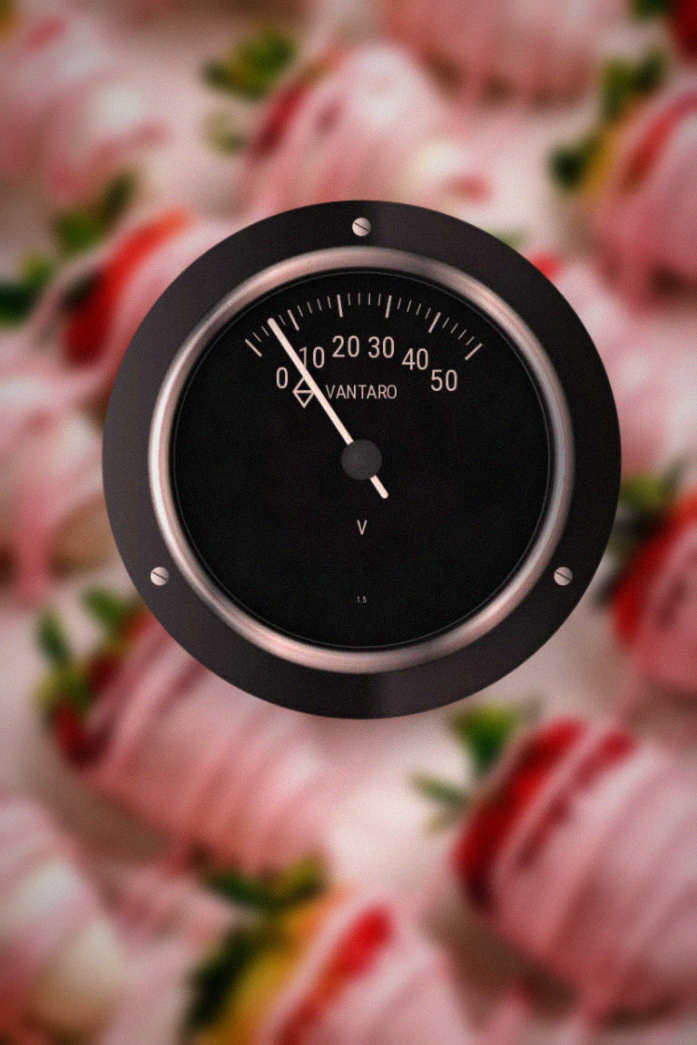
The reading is 6 V
